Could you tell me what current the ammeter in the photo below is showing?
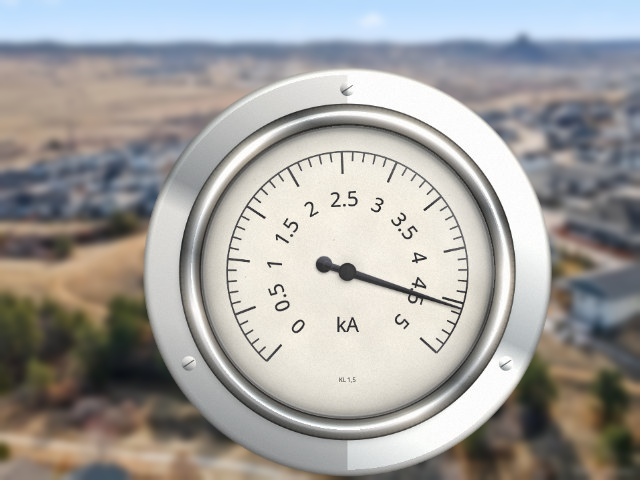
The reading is 4.55 kA
